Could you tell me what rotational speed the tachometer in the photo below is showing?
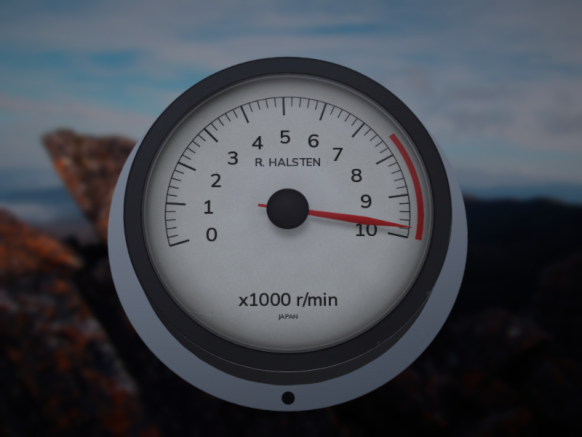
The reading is 9800 rpm
